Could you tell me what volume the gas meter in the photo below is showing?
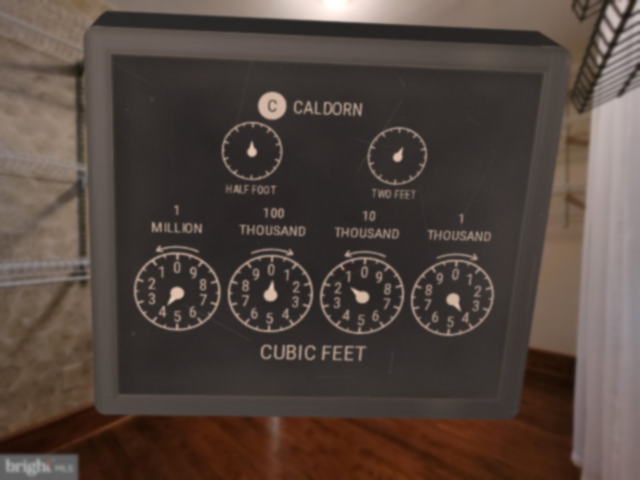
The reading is 401400 ft³
